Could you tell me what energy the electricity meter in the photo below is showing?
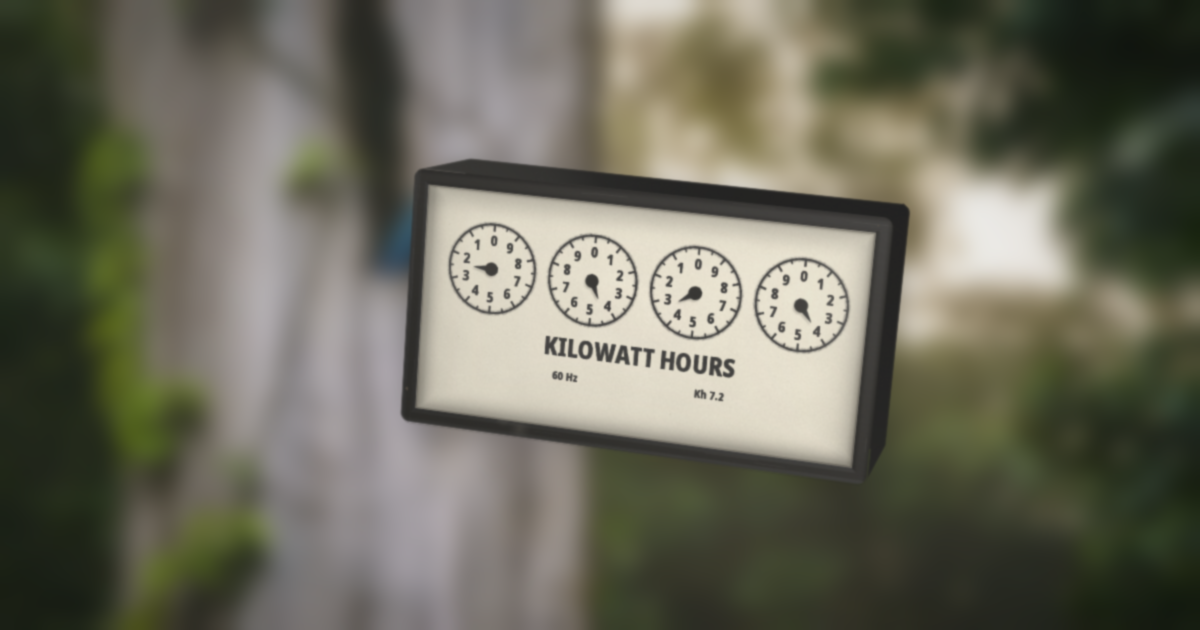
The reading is 2434 kWh
